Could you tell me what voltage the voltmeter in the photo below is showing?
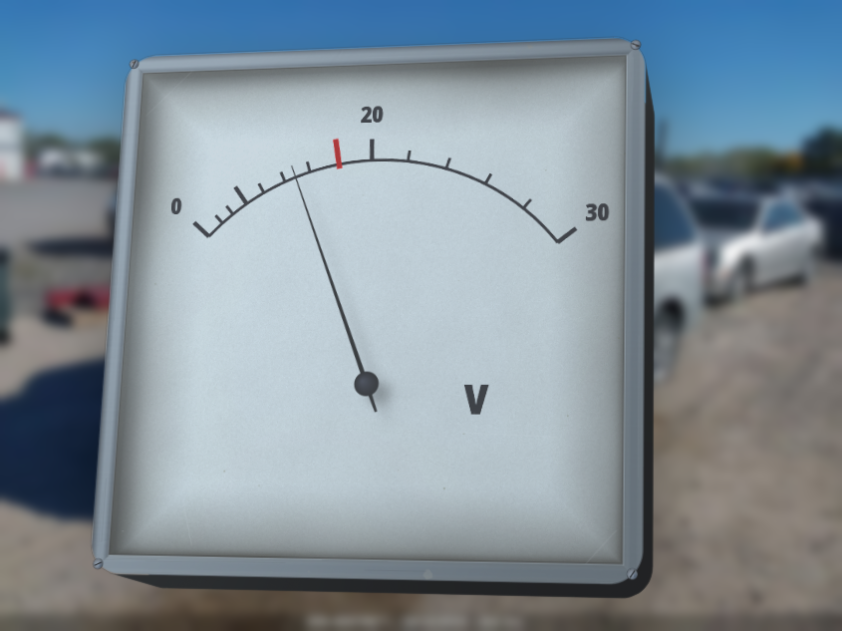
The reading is 15 V
